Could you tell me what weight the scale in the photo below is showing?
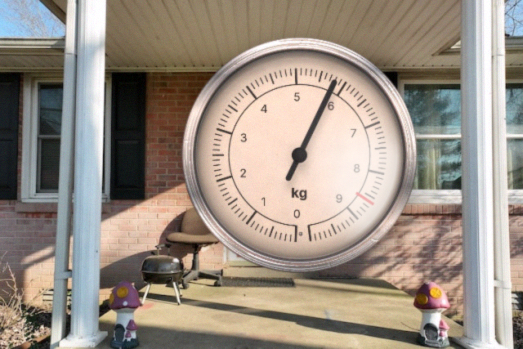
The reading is 5.8 kg
